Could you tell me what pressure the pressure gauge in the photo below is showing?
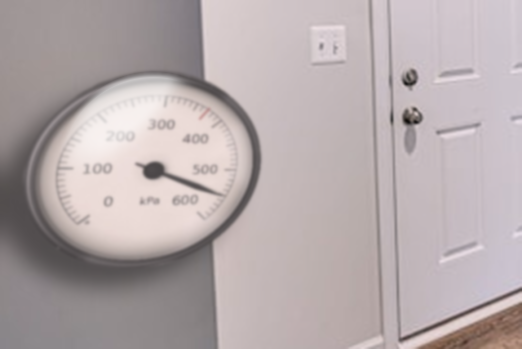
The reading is 550 kPa
